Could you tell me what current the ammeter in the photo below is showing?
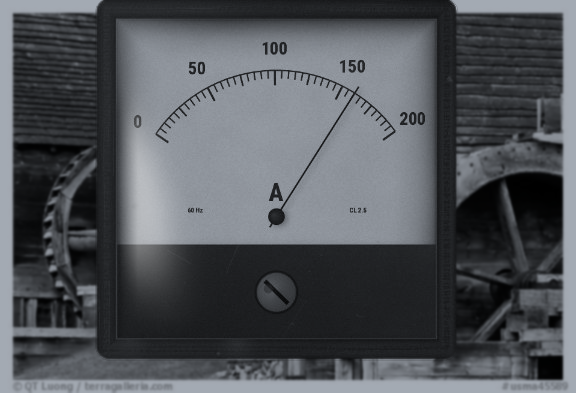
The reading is 160 A
